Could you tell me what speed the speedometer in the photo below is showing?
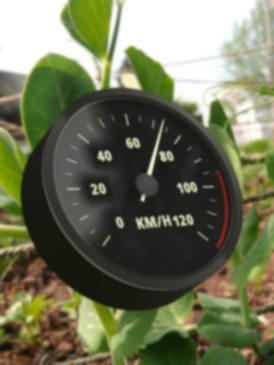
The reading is 72.5 km/h
